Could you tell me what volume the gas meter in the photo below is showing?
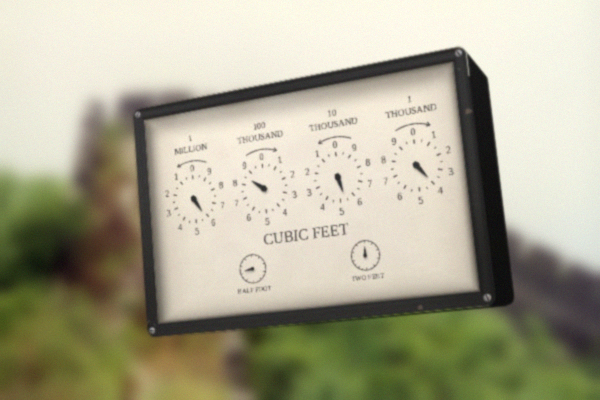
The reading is 585400 ft³
